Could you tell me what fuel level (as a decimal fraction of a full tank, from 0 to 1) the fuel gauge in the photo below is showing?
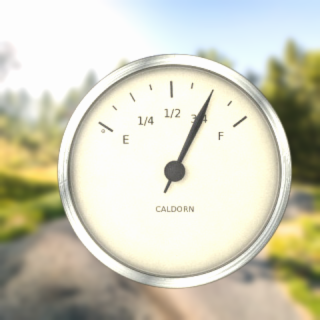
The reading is 0.75
